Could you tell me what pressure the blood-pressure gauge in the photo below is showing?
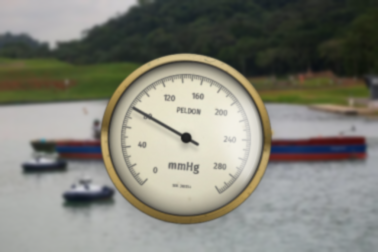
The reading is 80 mmHg
